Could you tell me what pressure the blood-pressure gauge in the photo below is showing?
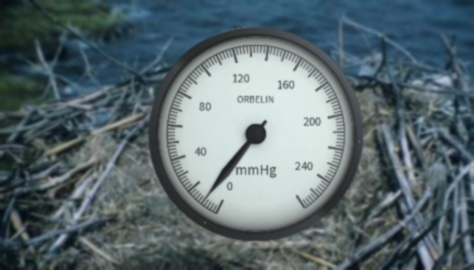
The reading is 10 mmHg
